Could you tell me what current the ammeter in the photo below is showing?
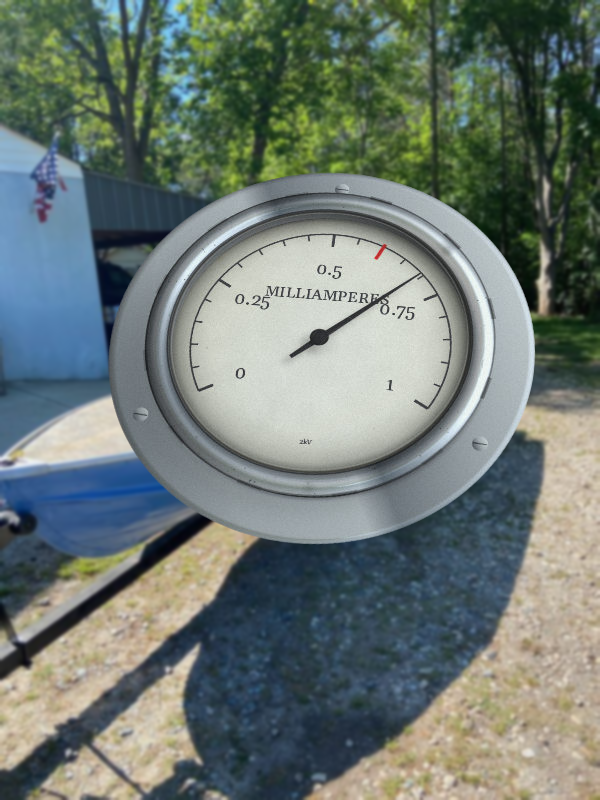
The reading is 0.7 mA
